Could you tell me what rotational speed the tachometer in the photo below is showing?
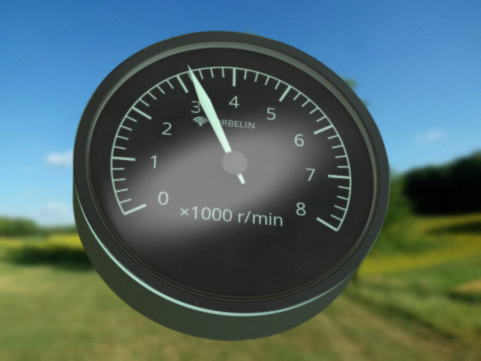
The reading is 3200 rpm
